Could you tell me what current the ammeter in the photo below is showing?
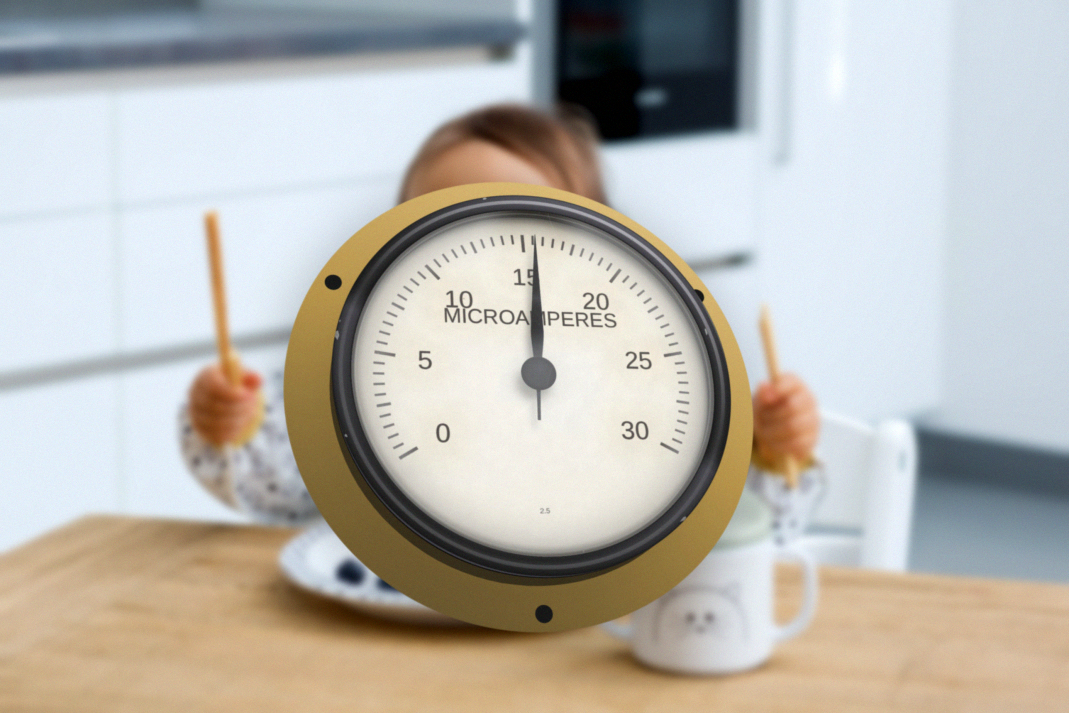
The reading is 15.5 µA
